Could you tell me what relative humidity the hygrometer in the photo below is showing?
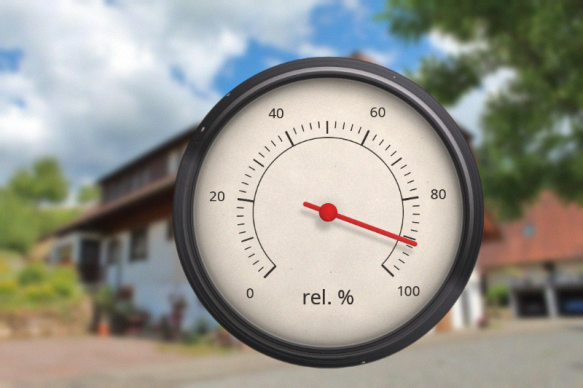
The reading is 91 %
